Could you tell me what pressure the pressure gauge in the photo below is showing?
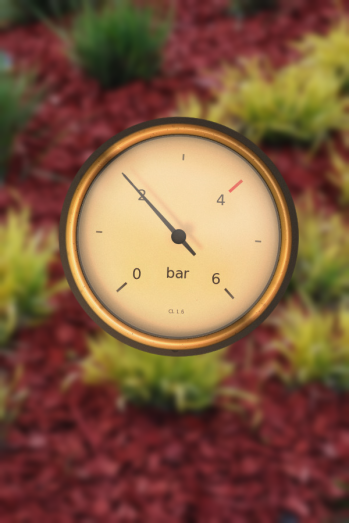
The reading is 2 bar
